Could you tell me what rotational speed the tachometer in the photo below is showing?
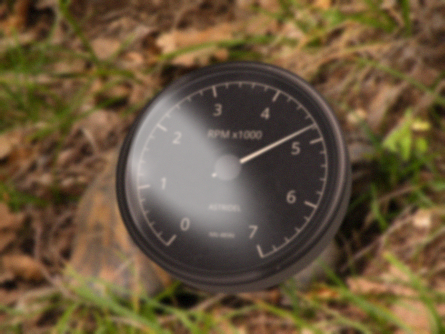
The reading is 4800 rpm
